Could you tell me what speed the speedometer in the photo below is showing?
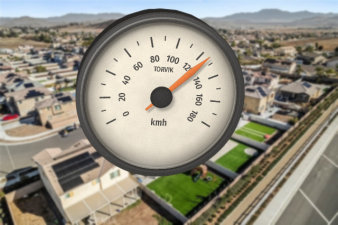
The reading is 125 km/h
